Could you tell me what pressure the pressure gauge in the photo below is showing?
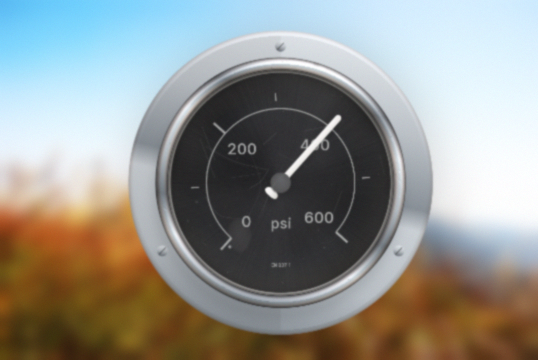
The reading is 400 psi
